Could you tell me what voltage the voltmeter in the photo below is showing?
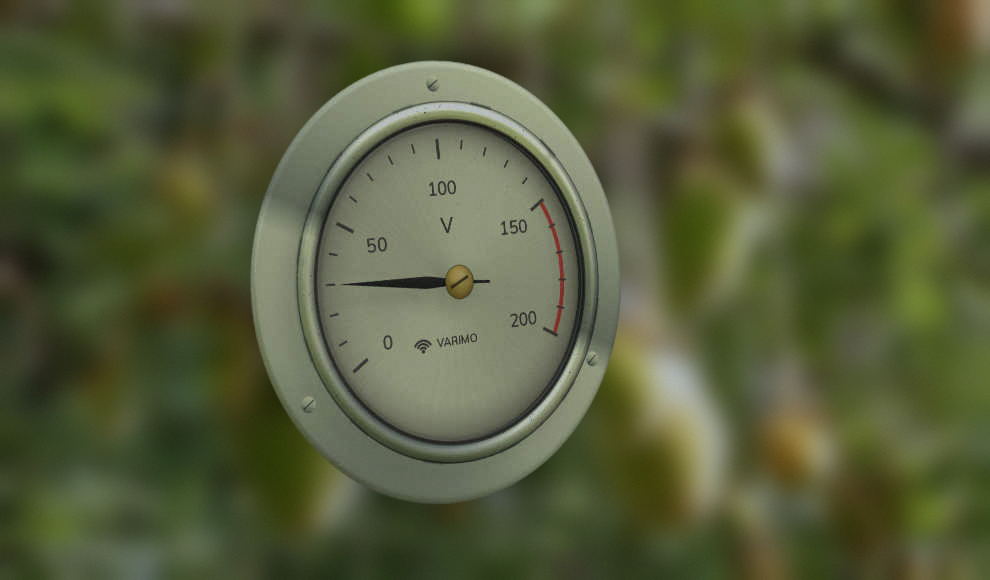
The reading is 30 V
